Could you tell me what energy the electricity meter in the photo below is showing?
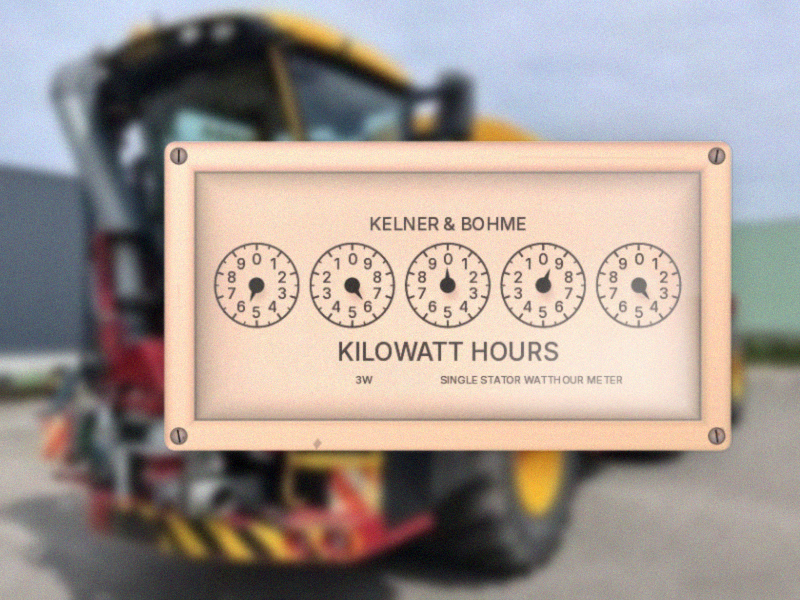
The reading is 55994 kWh
